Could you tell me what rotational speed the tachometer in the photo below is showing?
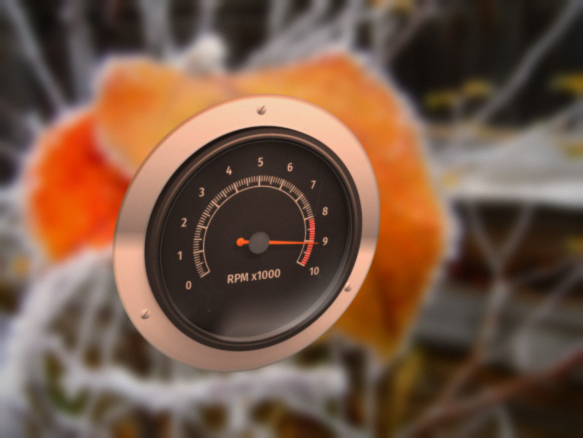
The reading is 9000 rpm
